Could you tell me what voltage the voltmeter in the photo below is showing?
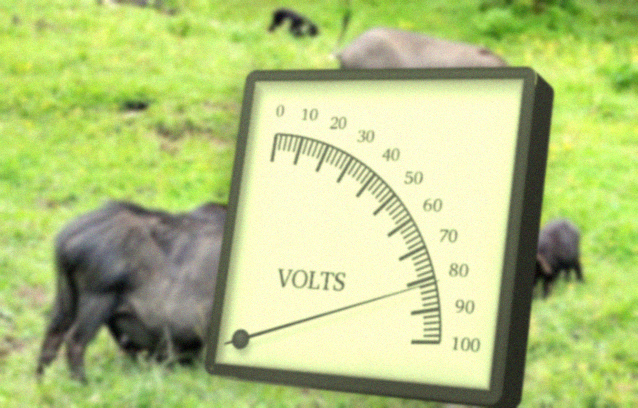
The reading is 82 V
